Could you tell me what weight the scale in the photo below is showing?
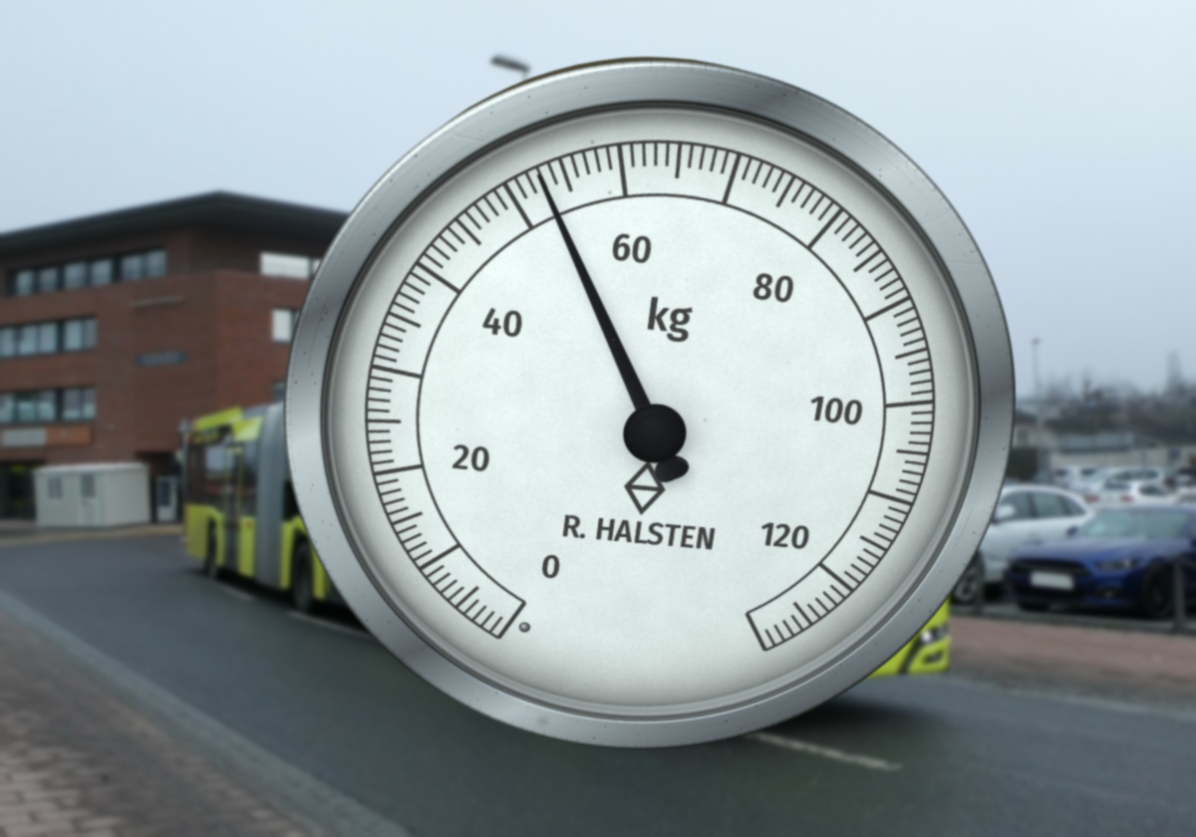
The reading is 53 kg
